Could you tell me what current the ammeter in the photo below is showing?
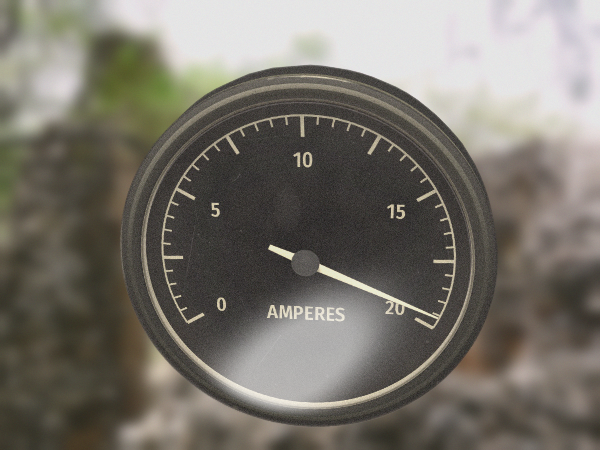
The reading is 19.5 A
